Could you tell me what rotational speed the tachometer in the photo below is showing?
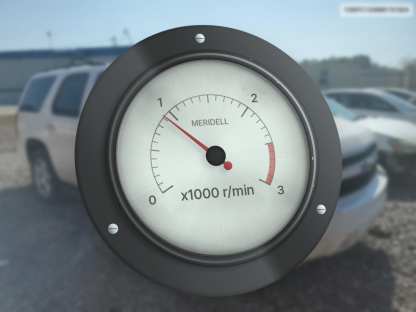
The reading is 900 rpm
